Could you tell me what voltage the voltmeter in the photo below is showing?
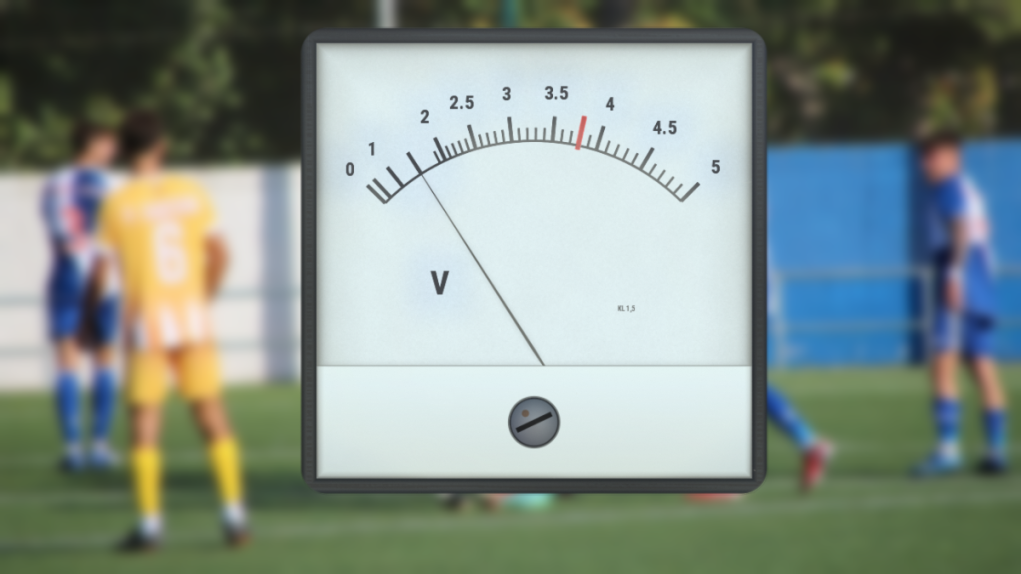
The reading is 1.5 V
